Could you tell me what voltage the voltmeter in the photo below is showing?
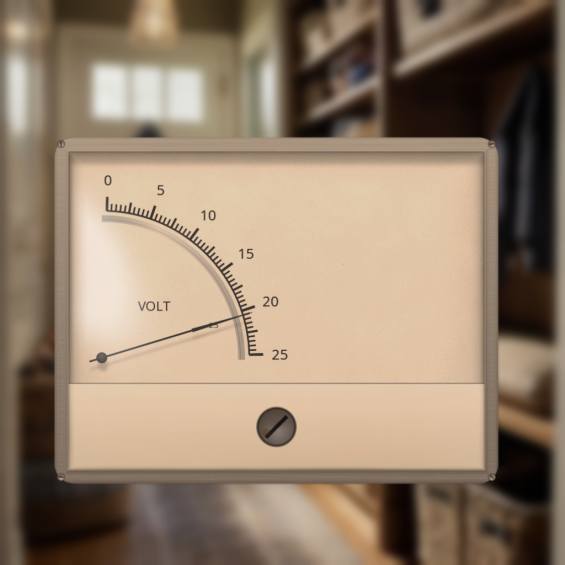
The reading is 20.5 V
